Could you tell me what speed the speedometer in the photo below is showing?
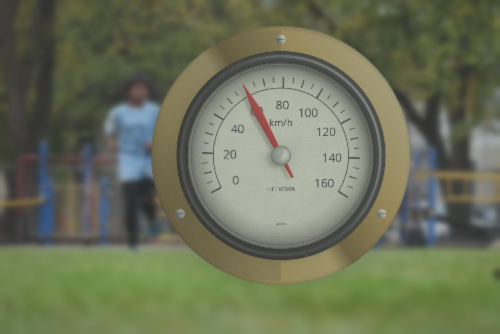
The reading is 60 km/h
